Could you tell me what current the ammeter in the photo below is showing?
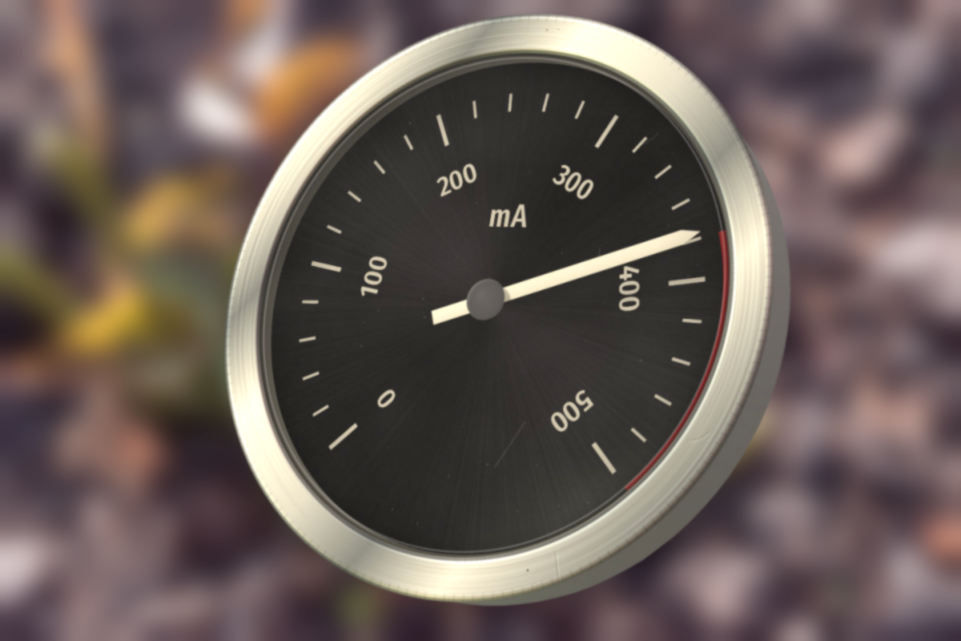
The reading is 380 mA
